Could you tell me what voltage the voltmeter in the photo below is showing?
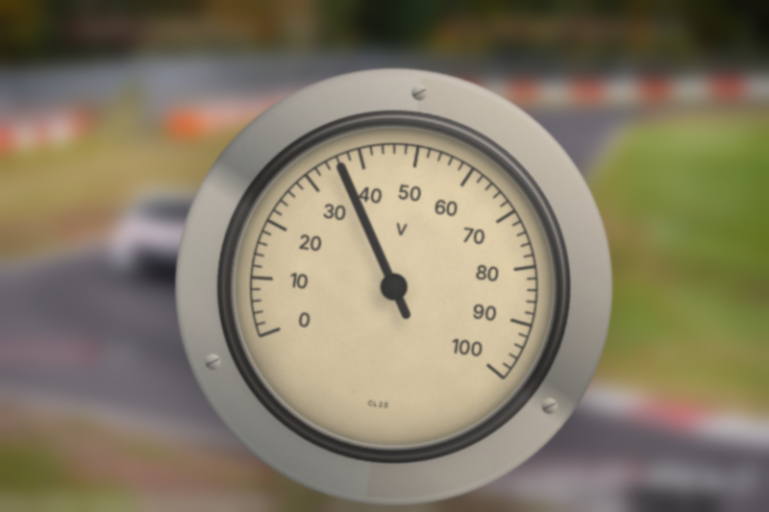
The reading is 36 V
